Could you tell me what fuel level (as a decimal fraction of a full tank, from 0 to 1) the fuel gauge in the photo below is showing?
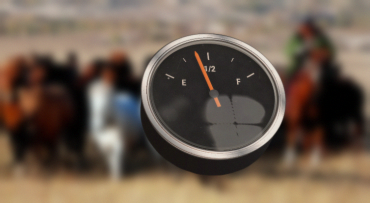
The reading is 0.375
